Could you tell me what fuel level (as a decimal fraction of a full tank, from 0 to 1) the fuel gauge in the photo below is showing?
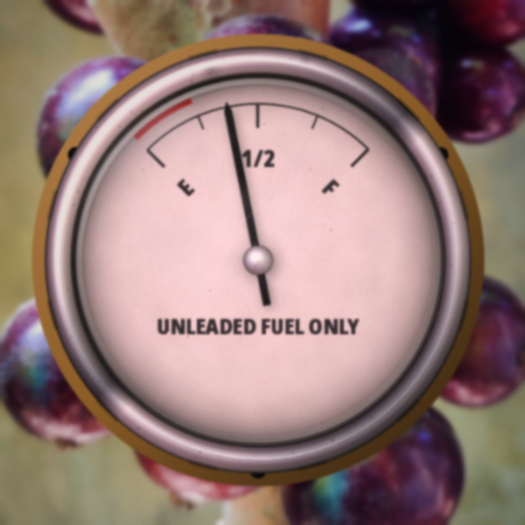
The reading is 0.375
